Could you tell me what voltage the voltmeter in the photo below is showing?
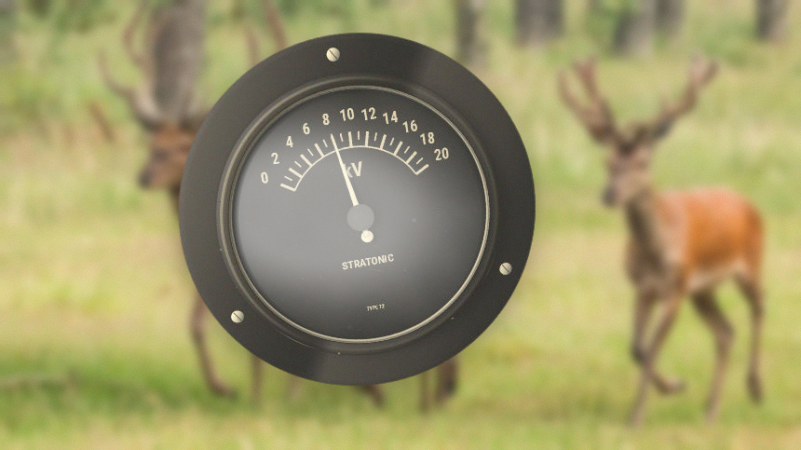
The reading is 8 kV
